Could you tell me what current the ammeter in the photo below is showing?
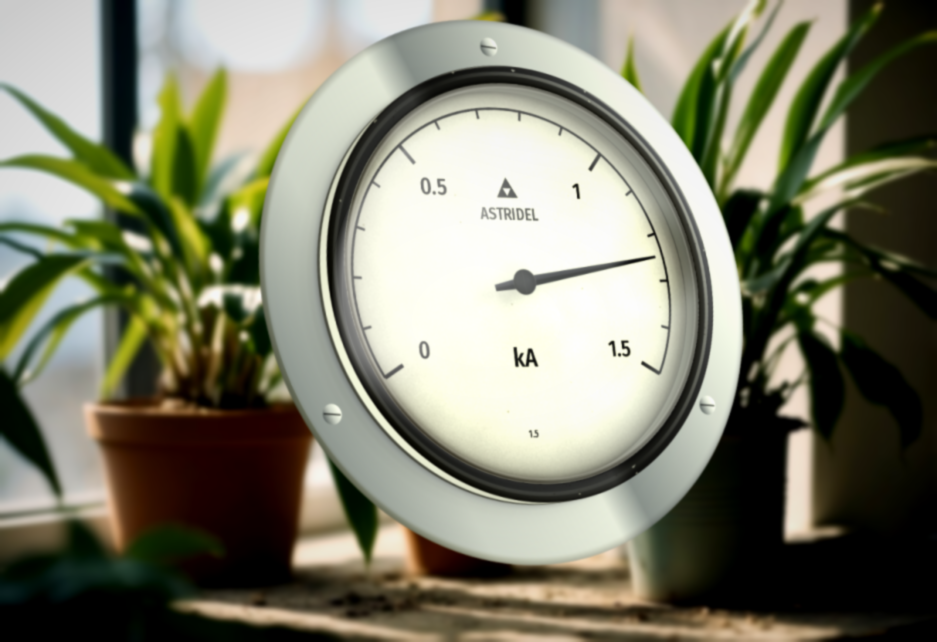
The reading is 1.25 kA
